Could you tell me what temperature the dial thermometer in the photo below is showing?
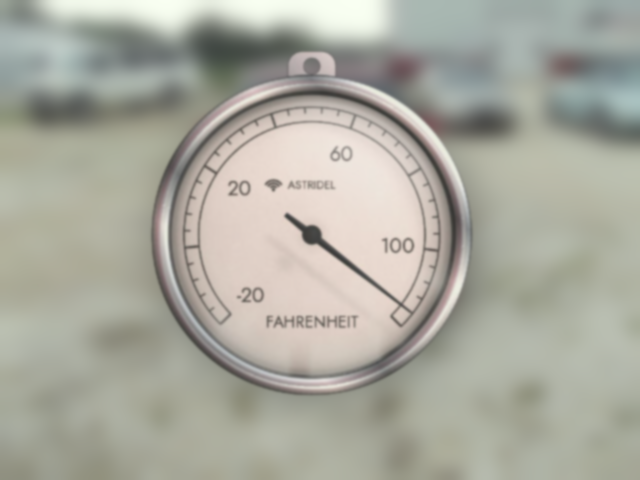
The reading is 116 °F
